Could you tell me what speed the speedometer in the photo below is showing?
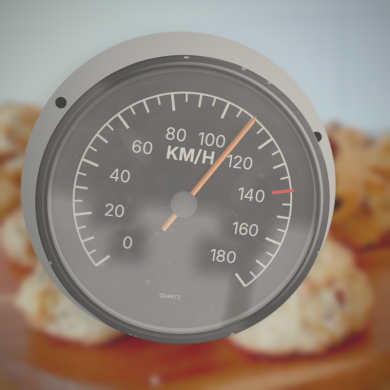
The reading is 110 km/h
